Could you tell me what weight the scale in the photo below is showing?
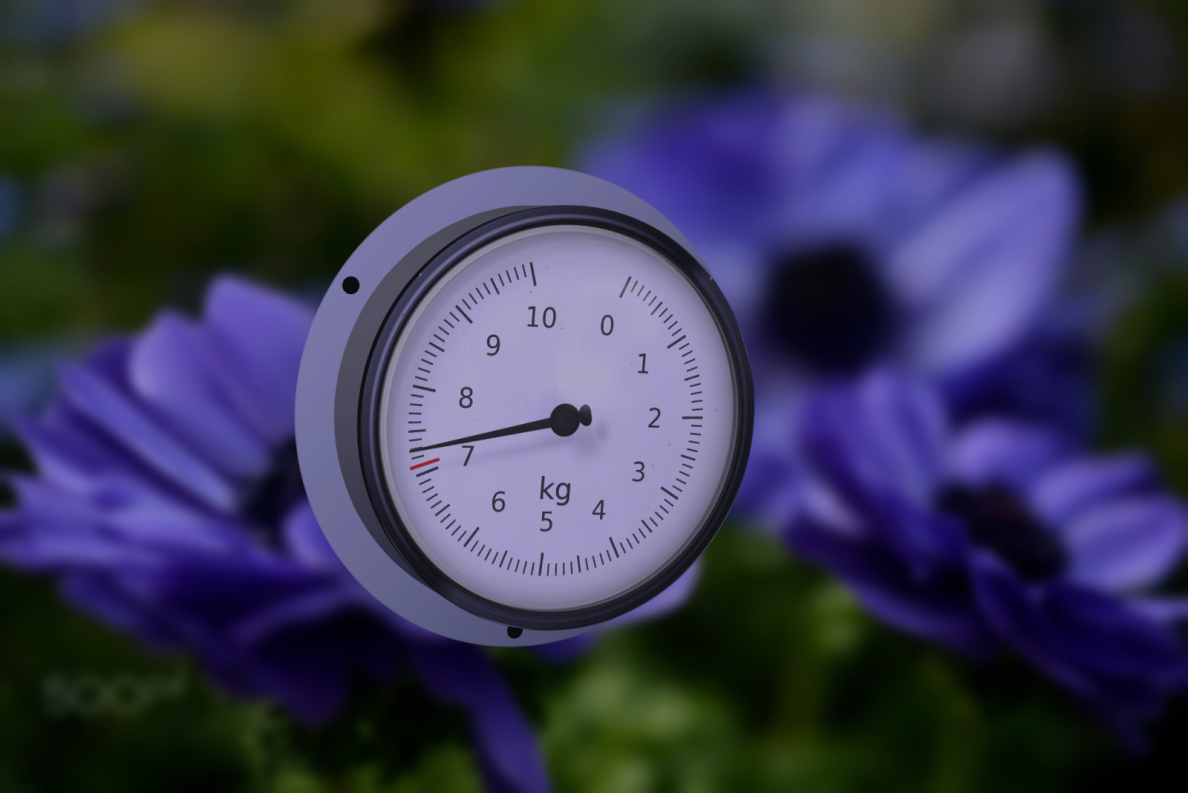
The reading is 7.3 kg
